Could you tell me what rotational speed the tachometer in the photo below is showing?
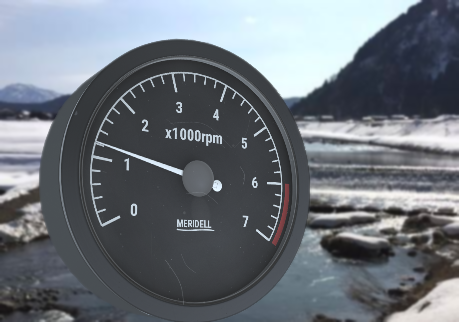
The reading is 1200 rpm
